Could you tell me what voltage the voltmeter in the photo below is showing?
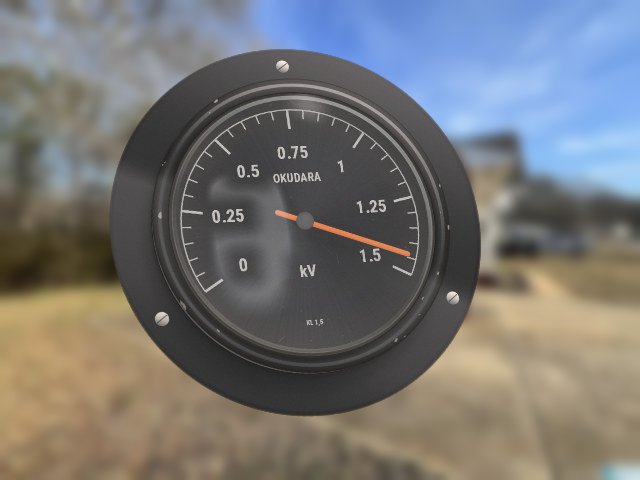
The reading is 1.45 kV
